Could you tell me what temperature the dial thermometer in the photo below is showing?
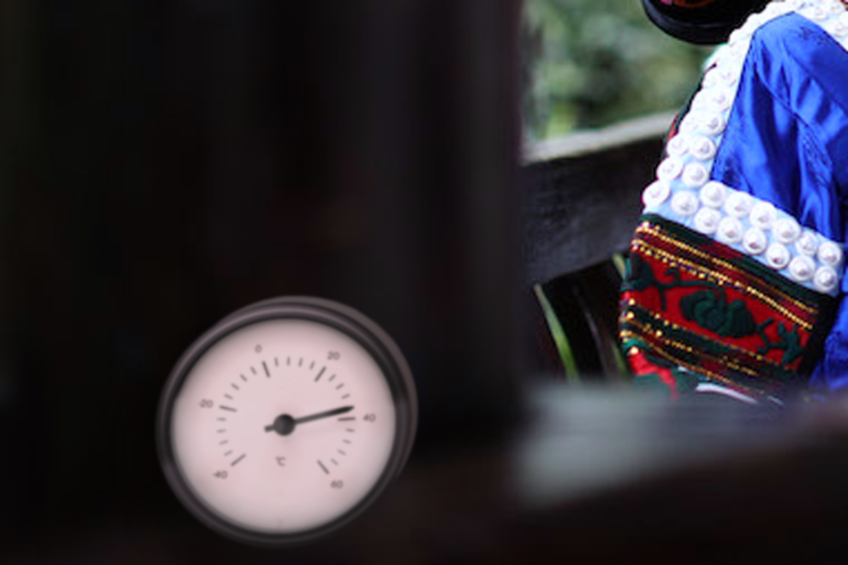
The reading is 36 °C
